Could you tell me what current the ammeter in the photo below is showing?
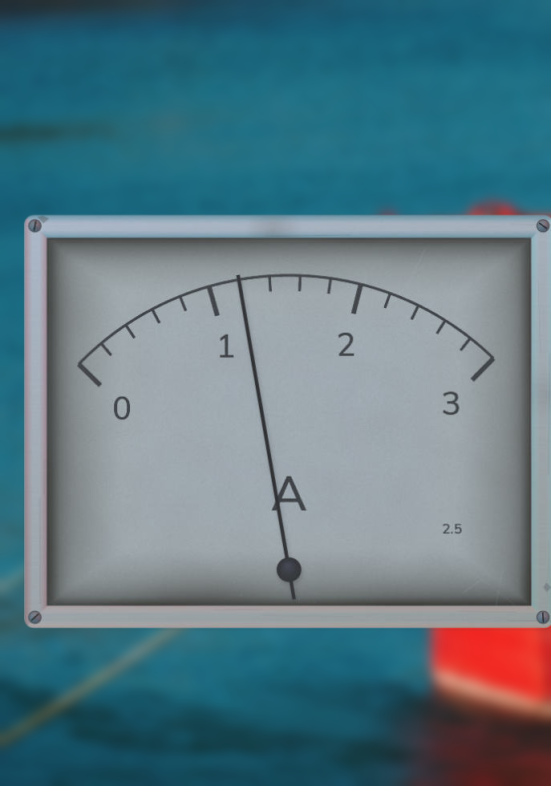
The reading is 1.2 A
